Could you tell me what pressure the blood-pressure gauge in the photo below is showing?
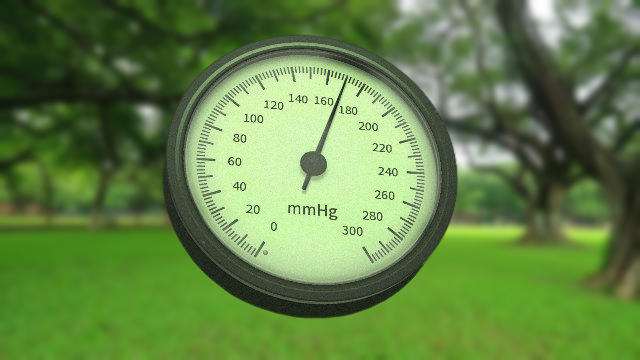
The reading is 170 mmHg
